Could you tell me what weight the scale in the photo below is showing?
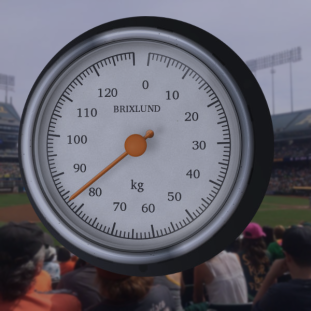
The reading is 83 kg
